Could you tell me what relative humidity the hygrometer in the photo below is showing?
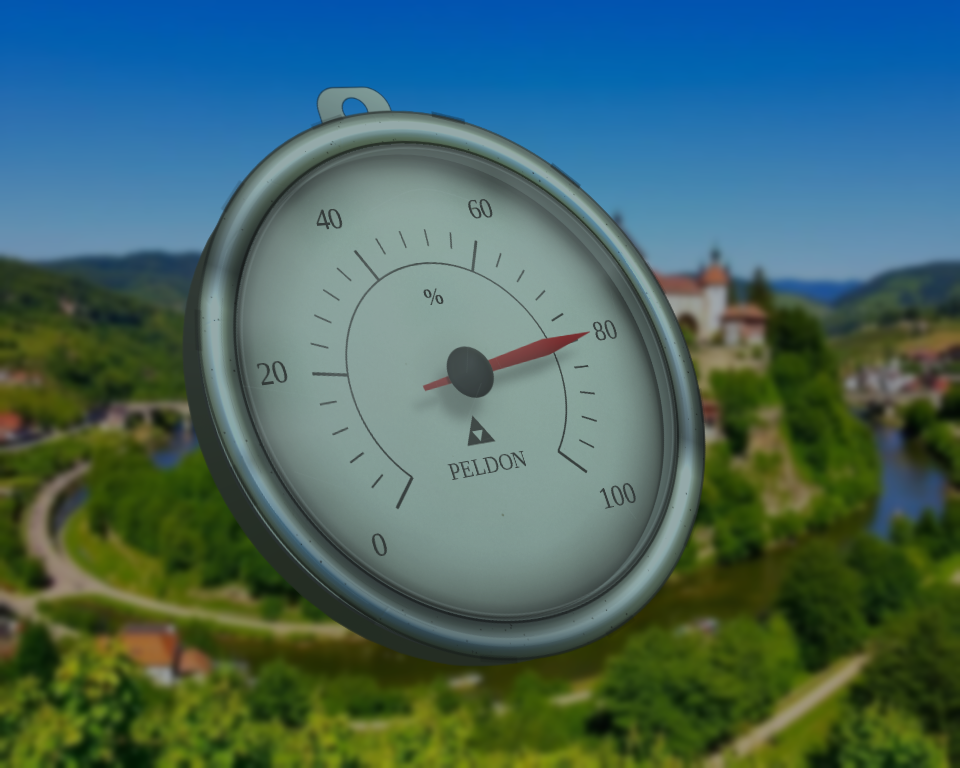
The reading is 80 %
